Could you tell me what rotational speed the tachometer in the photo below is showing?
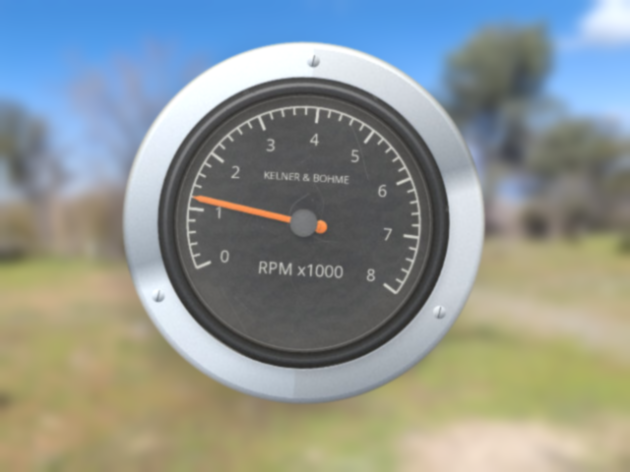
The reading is 1200 rpm
